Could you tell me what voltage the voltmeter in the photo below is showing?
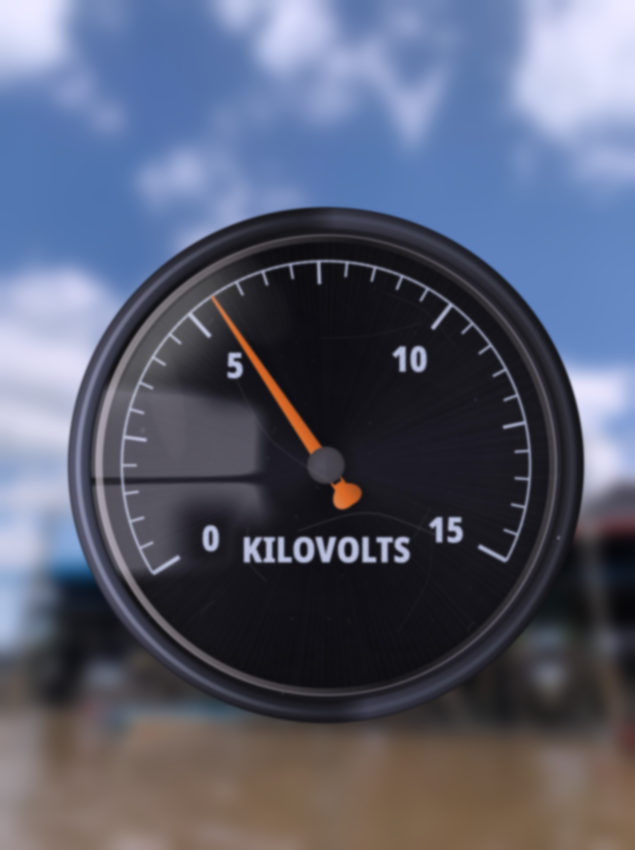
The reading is 5.5 kV
